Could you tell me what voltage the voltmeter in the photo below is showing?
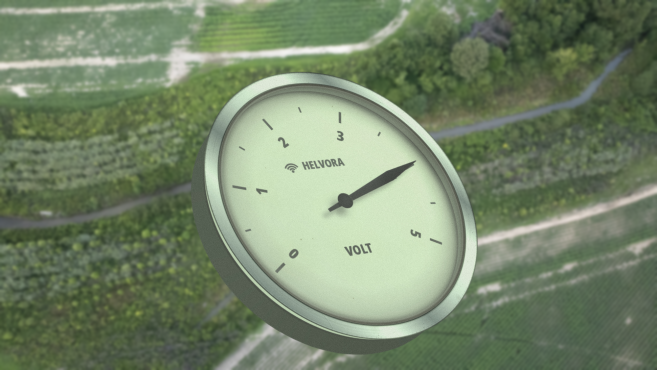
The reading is 4 V
